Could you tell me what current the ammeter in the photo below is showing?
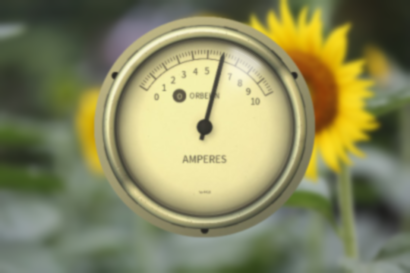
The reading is 6 A
